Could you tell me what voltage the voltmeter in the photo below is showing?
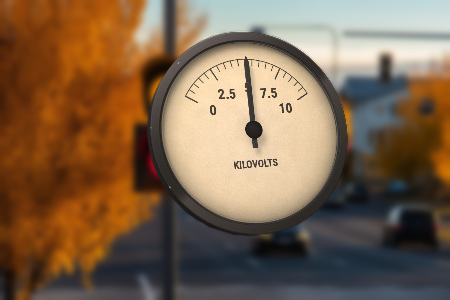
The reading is 5 kV
